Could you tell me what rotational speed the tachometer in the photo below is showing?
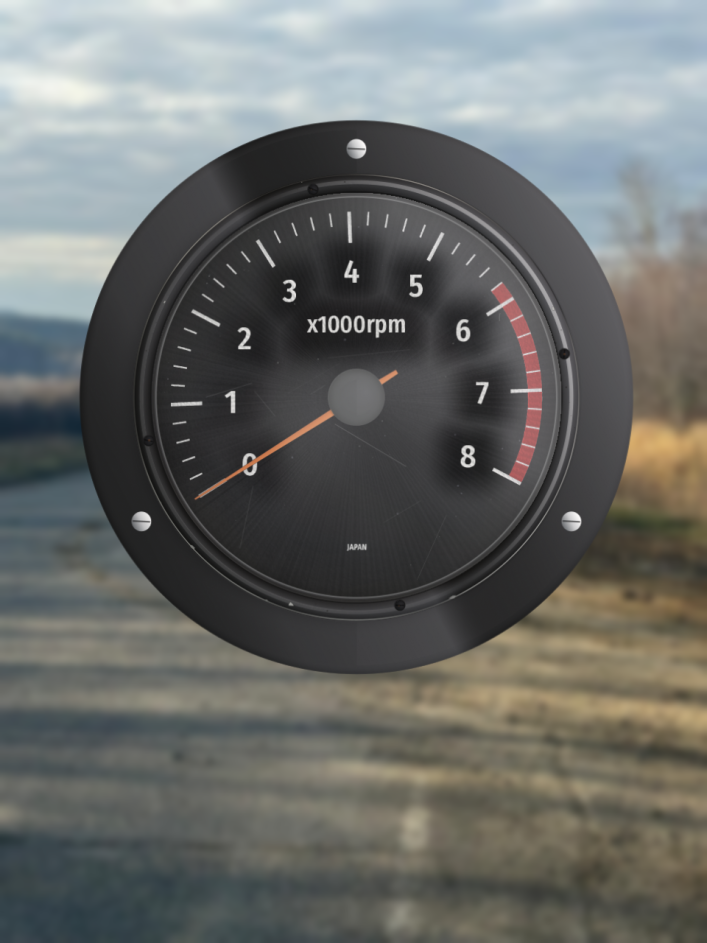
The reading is 0 rpm
